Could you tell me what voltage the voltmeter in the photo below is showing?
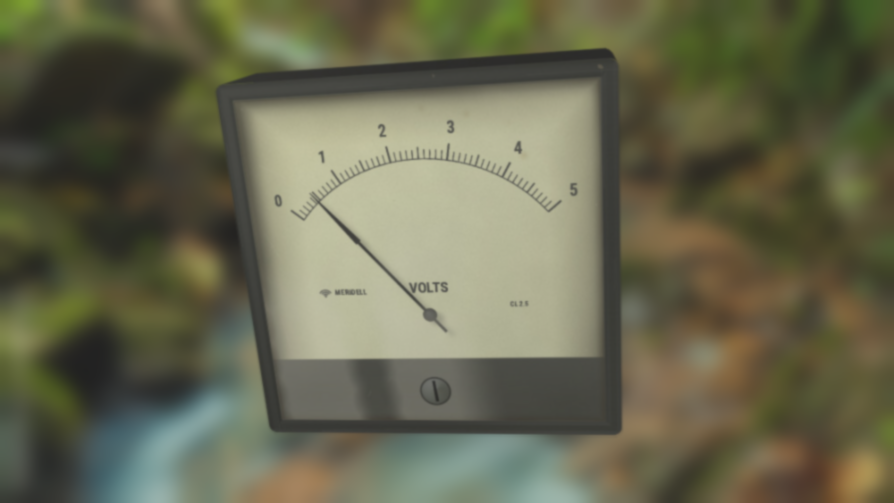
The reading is 0.5 V
